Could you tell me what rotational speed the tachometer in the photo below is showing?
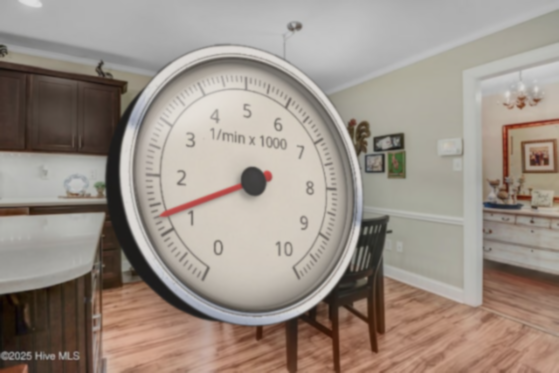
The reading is 1300 rpm
